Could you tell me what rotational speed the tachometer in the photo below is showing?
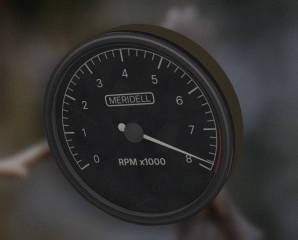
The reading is 7800 rpm
